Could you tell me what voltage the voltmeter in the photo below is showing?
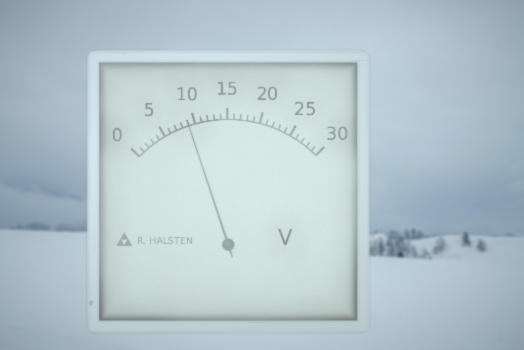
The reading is 9 V
